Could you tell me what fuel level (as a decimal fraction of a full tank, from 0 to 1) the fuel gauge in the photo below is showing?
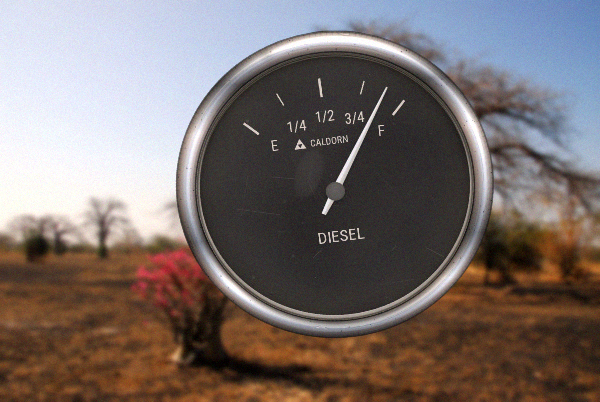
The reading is 0.875
